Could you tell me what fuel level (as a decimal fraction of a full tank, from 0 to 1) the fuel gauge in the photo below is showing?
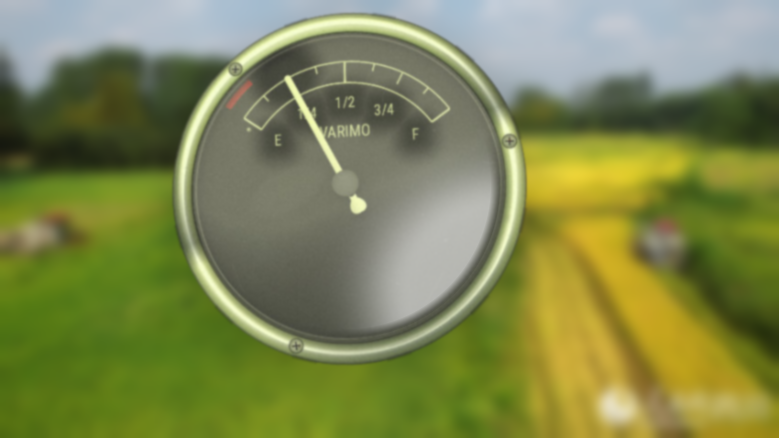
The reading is 0.25
